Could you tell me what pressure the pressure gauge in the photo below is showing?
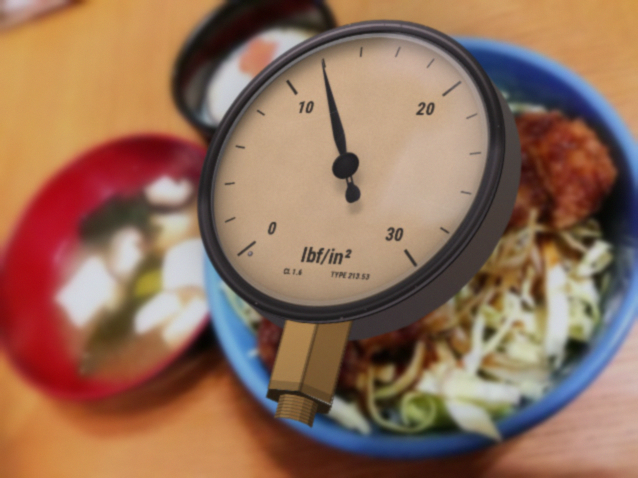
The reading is 12 psi
